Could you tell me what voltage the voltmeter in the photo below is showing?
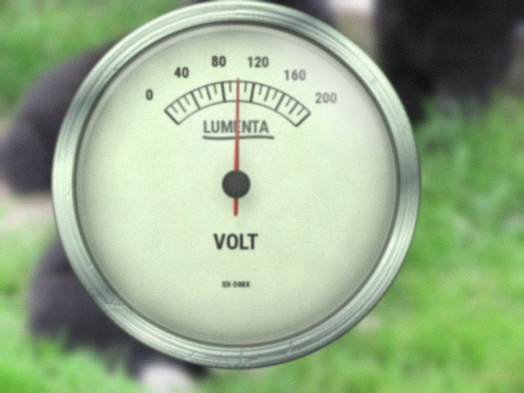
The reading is 100 V
